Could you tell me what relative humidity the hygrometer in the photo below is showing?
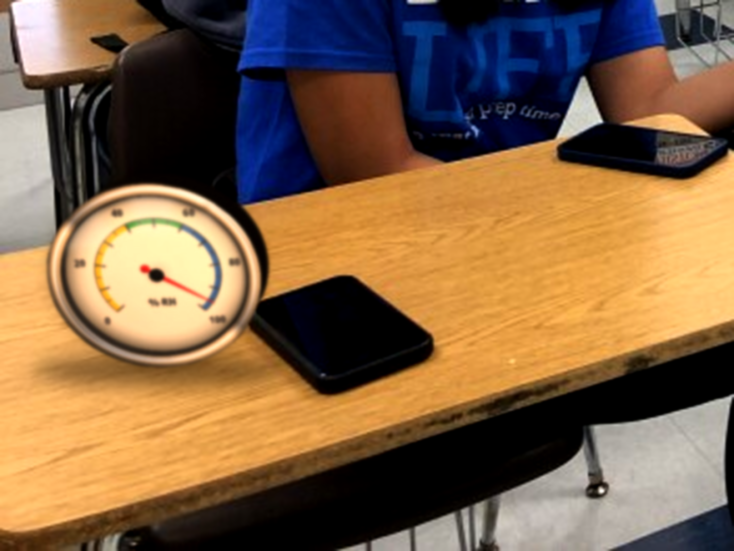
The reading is 95 %
